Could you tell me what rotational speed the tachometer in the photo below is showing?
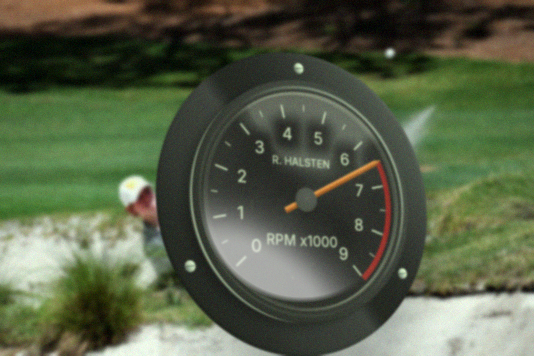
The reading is 6500 rpm
